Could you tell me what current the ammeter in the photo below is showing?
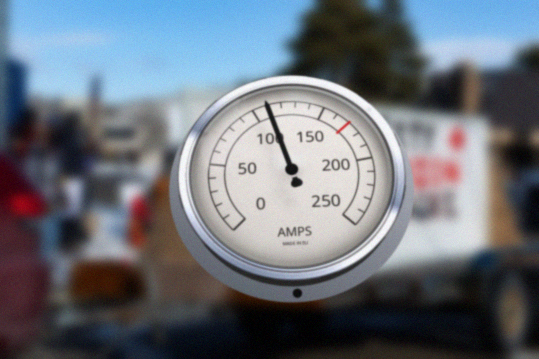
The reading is 110 A
